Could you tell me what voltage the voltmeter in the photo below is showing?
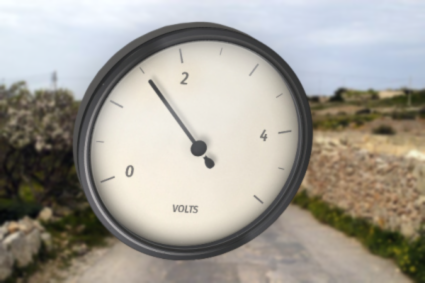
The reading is 1.5 V
